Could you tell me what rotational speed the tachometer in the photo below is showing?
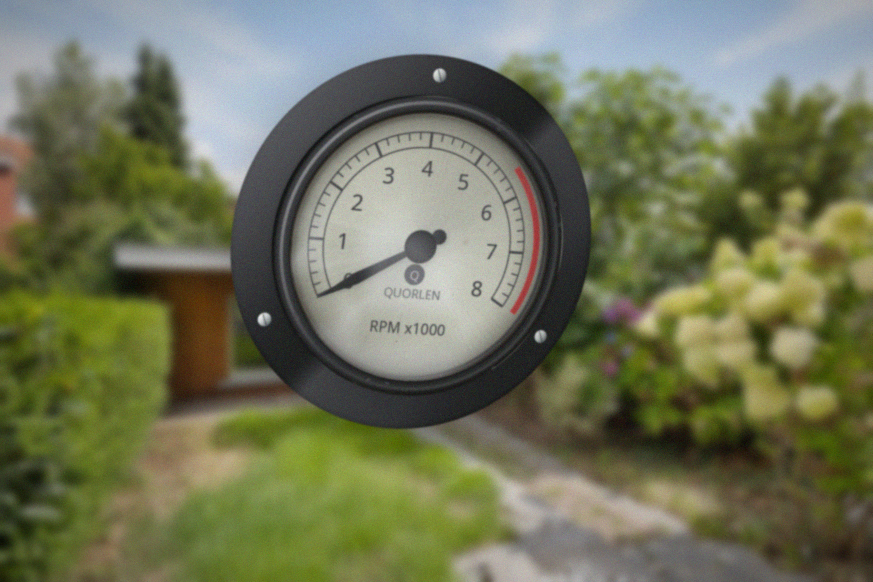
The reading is 0 rpm
